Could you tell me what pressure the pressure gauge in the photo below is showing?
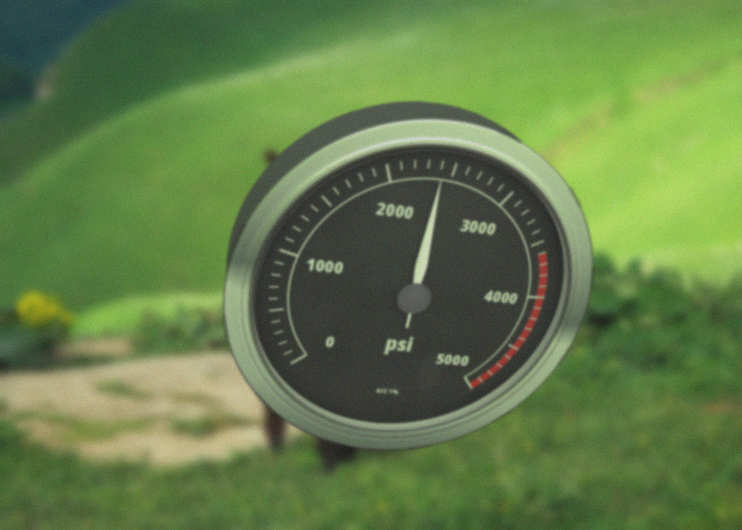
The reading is 2400 psi
